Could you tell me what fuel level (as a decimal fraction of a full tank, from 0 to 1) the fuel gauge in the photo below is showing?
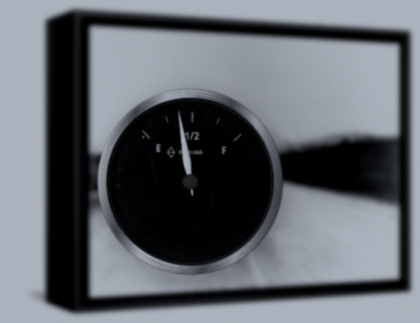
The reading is 0.375
